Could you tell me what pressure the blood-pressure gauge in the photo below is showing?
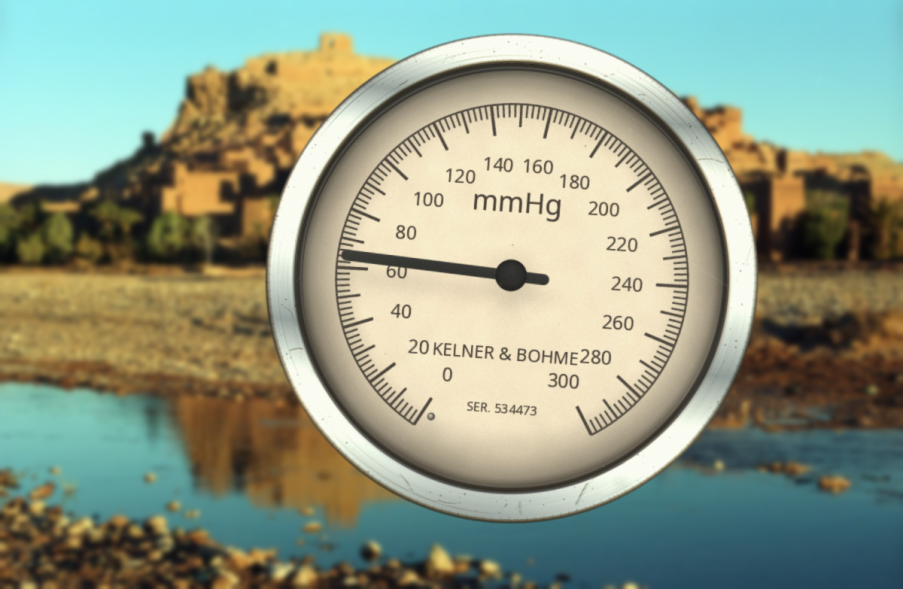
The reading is 64 mmHg
